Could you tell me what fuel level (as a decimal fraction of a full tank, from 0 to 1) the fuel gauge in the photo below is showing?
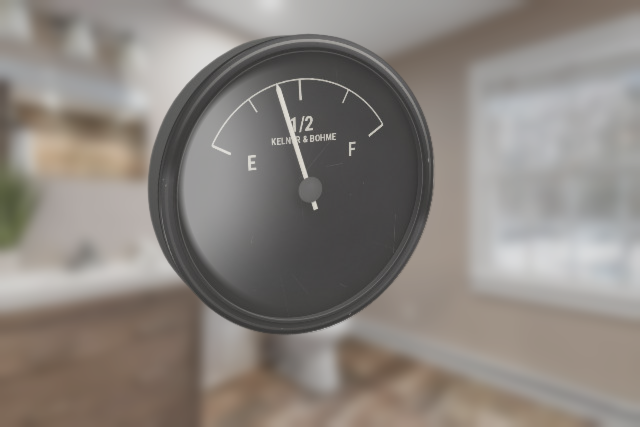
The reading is 0.375
